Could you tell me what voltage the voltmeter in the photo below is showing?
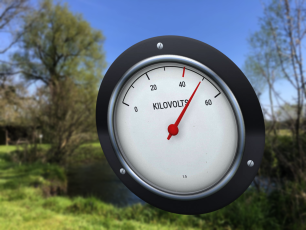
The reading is 50 kV
